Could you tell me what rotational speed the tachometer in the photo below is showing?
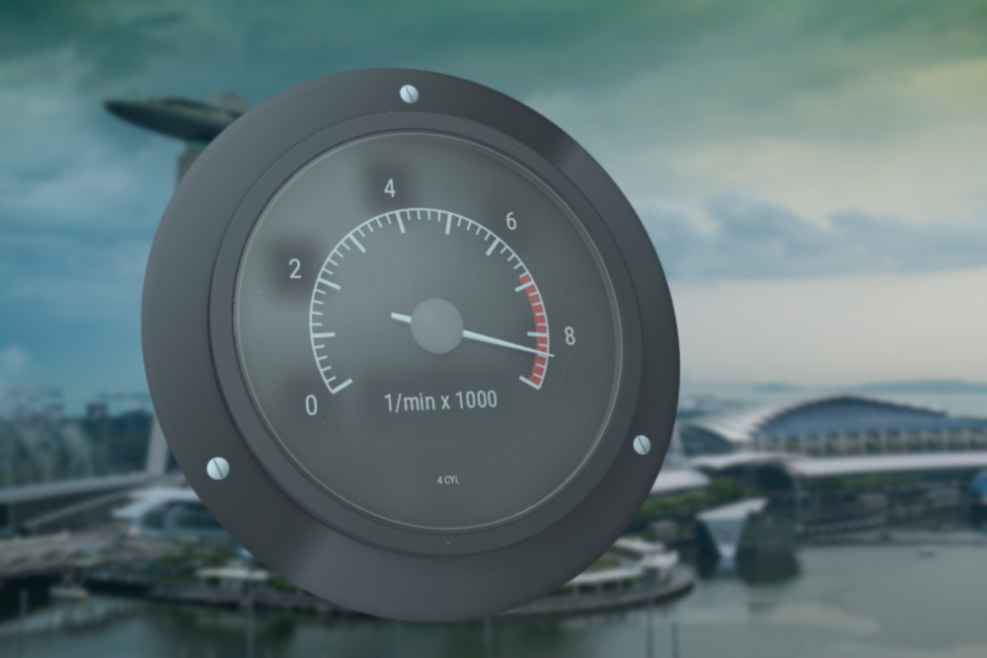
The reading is 8400 rpm
